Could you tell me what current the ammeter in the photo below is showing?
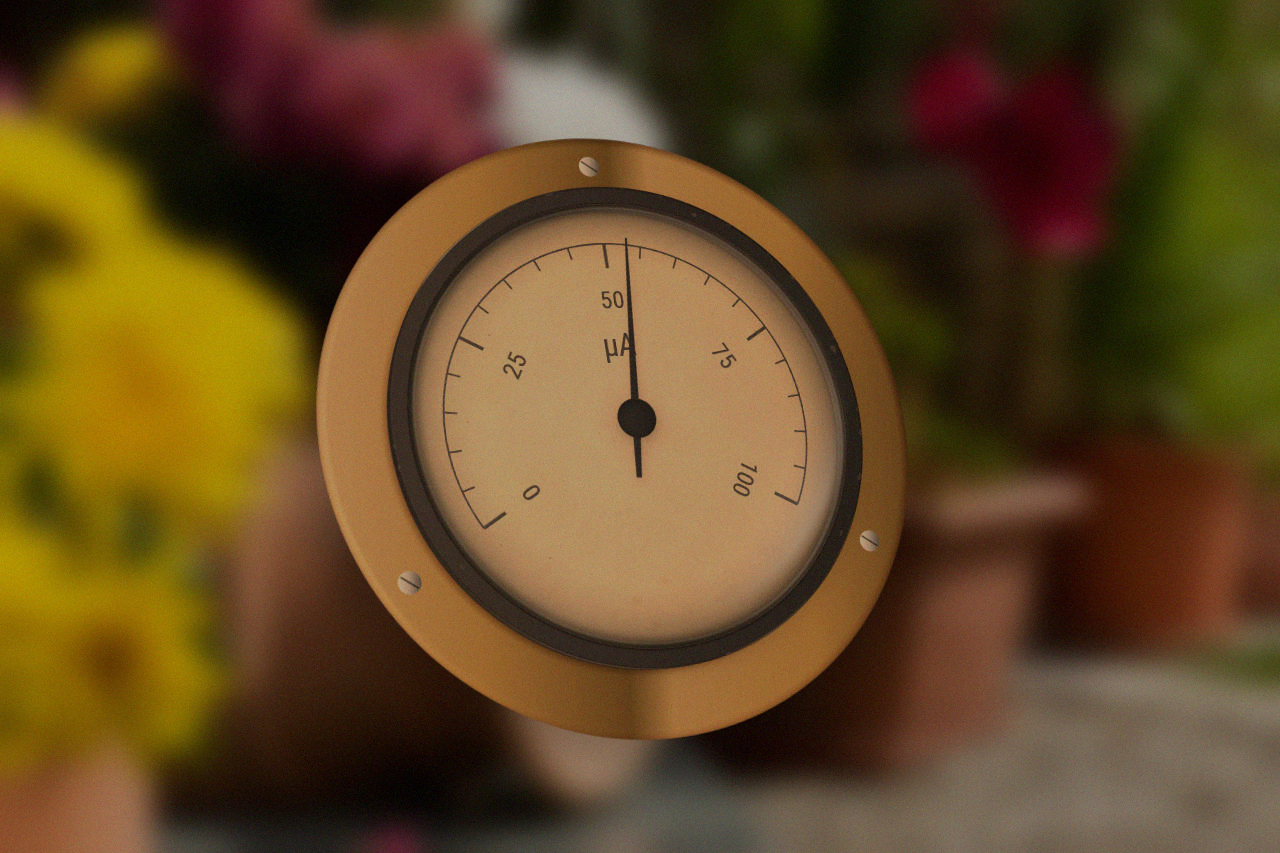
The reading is 52.5 µA
